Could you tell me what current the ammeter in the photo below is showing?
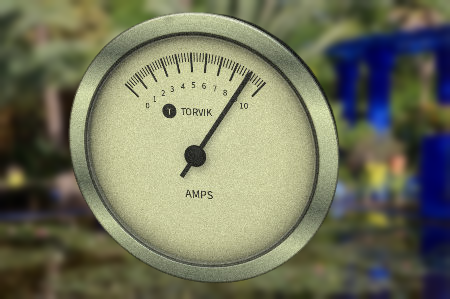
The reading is 9 A
